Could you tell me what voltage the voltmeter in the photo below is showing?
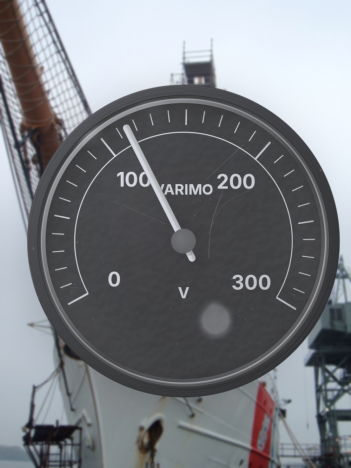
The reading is 115 V
